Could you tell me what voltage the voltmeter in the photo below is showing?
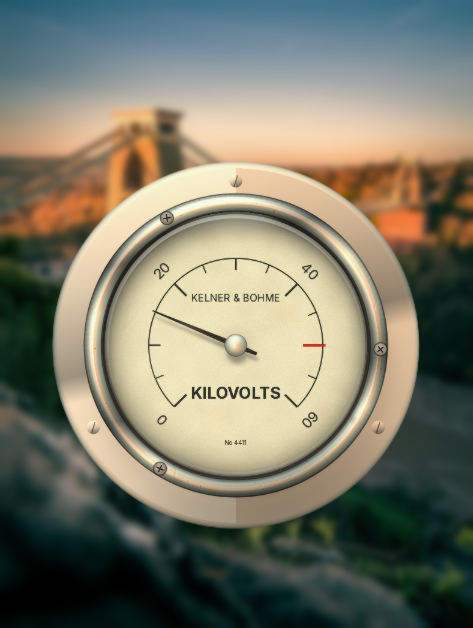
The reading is 15 kV
